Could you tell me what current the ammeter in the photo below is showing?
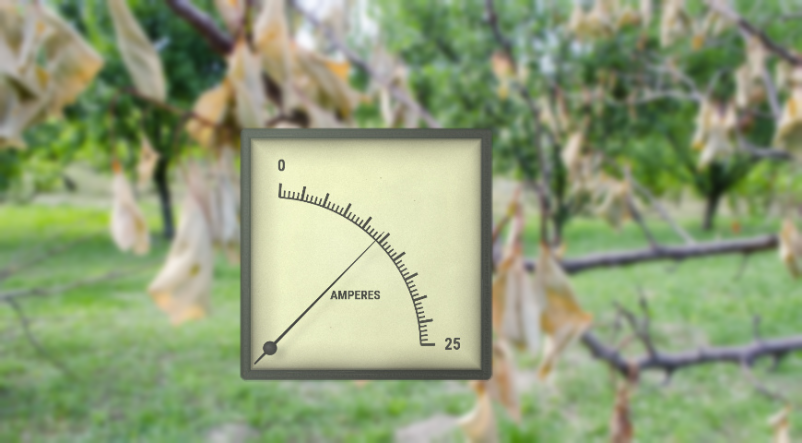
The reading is 12 A
